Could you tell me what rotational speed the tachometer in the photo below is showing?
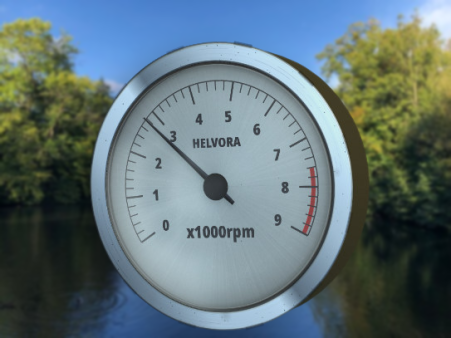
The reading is 2800 rpm
